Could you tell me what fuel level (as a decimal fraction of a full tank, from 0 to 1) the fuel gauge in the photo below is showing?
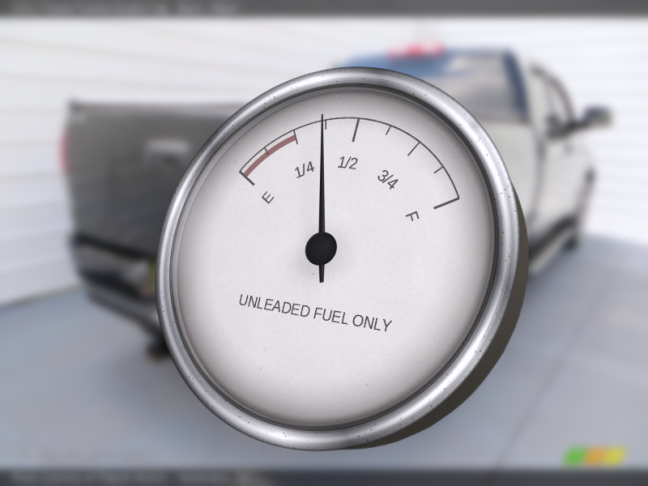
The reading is 0.375
